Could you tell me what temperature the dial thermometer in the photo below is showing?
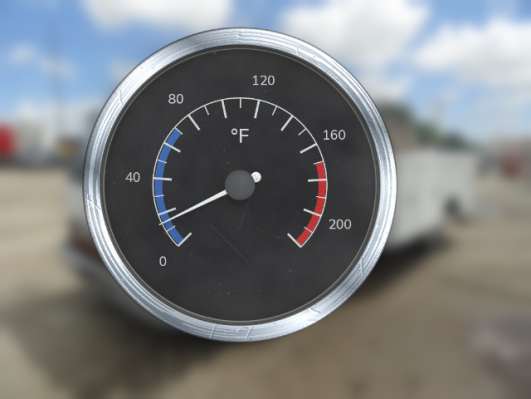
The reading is 15 °F
